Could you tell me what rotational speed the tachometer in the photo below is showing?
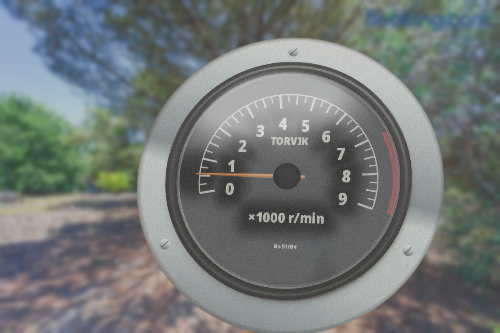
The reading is 500 rpm
